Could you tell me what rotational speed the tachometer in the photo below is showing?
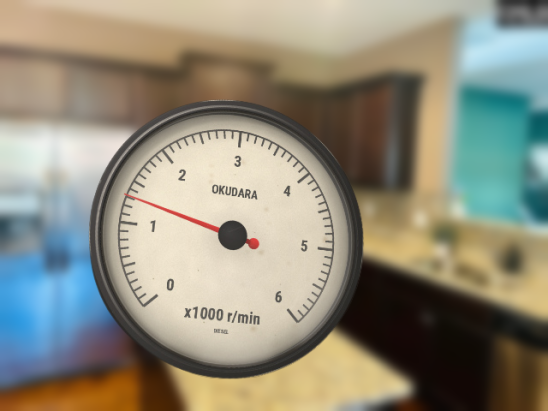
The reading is 1300 rpm
